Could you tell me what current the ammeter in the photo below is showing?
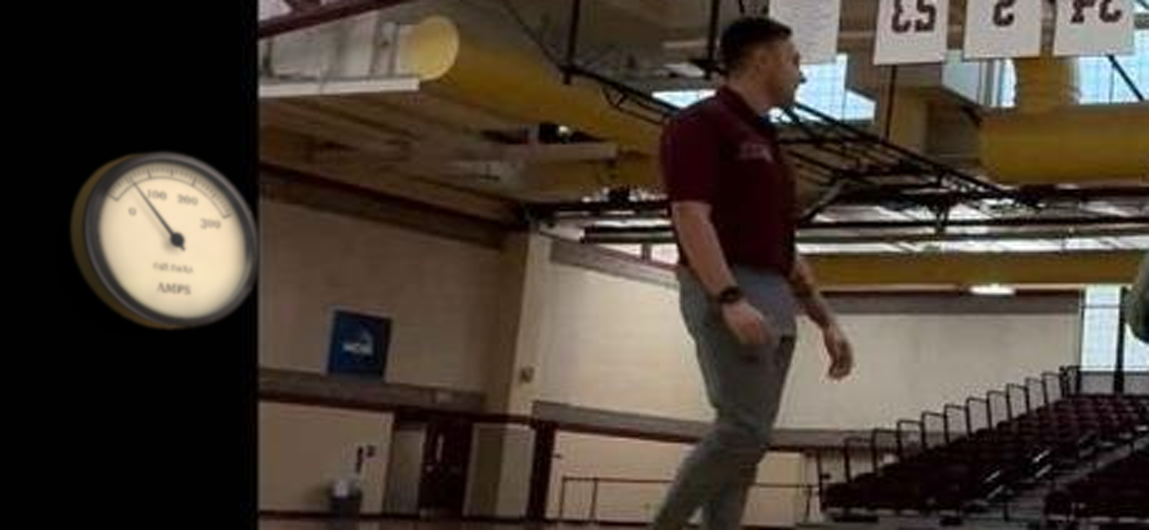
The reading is 50 A
